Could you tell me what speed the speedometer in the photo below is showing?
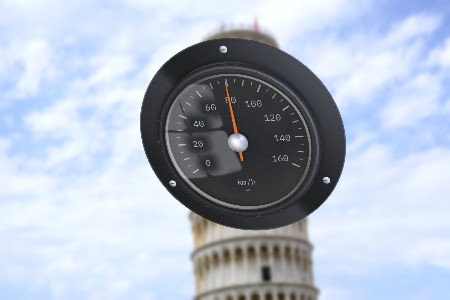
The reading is 80 km/h
